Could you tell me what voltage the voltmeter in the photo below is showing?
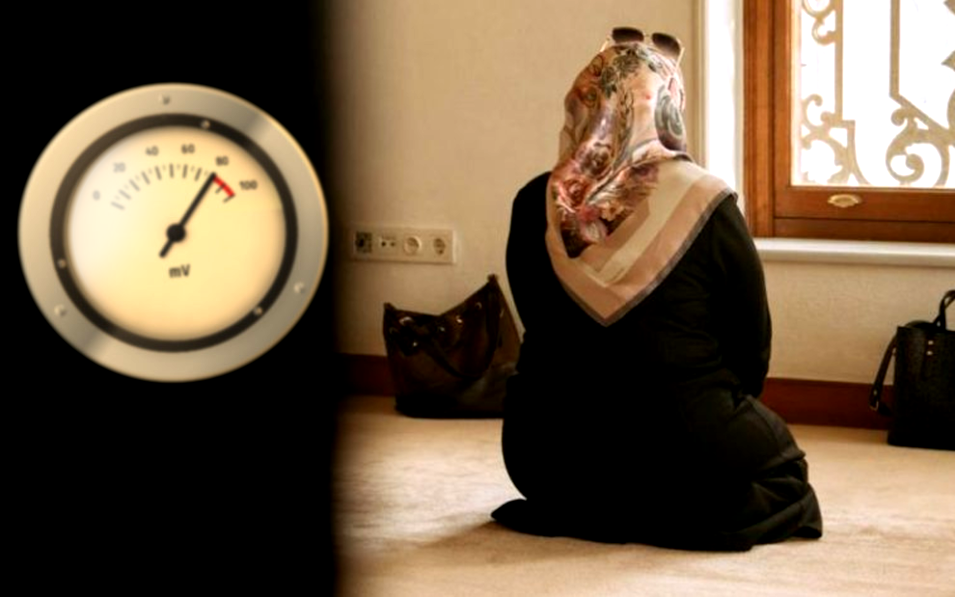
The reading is 80 mV
